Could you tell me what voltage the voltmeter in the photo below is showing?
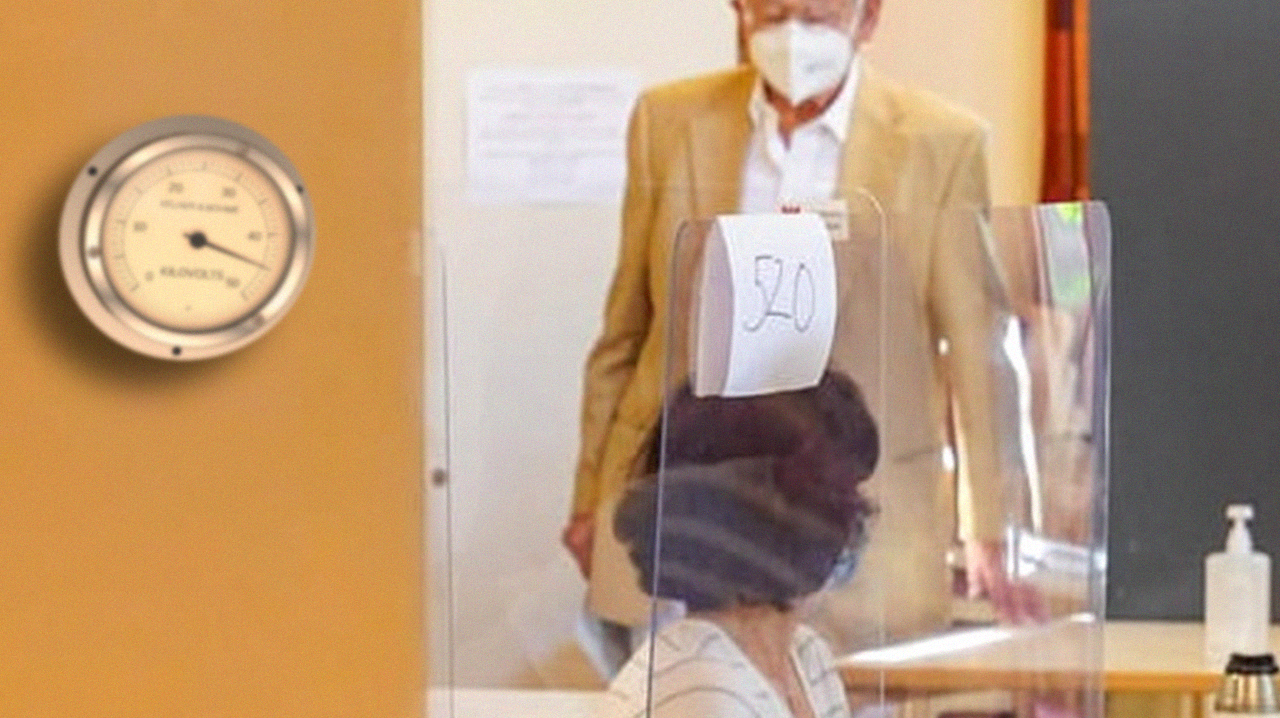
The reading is 45 kV
